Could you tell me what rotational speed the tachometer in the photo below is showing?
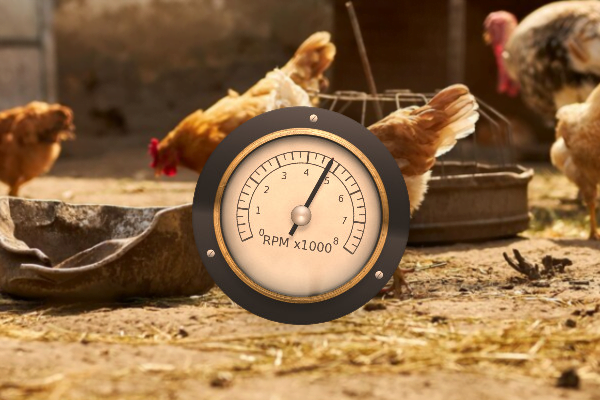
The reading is 4750 rpm
